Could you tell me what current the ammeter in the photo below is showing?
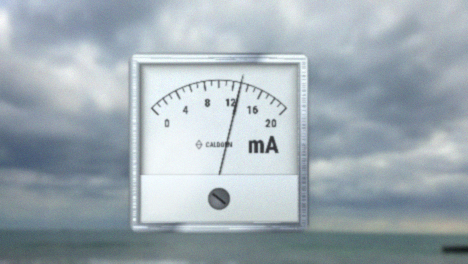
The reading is 13 mA
